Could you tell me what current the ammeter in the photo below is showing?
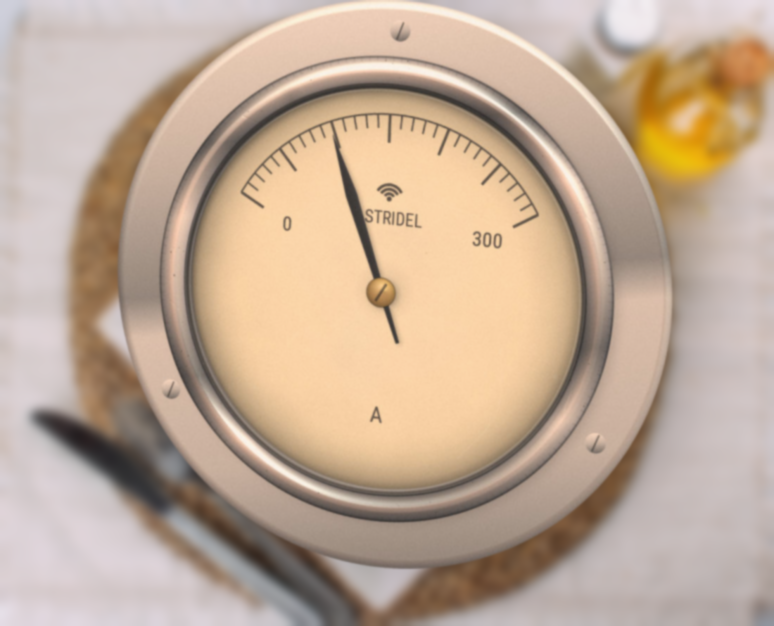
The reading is 100 A
